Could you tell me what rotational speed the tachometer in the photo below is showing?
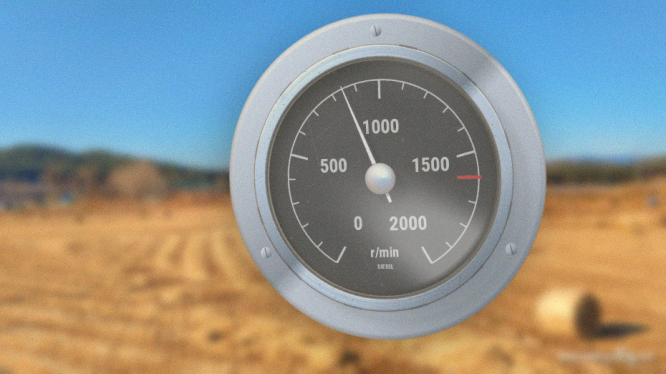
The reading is 850 rpm
